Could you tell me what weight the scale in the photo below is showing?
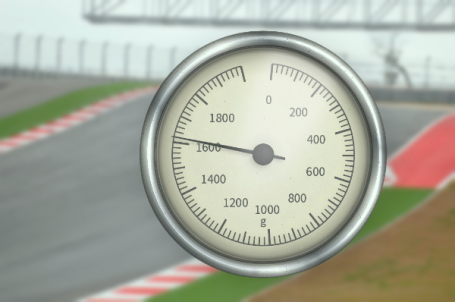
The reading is 1620 g
